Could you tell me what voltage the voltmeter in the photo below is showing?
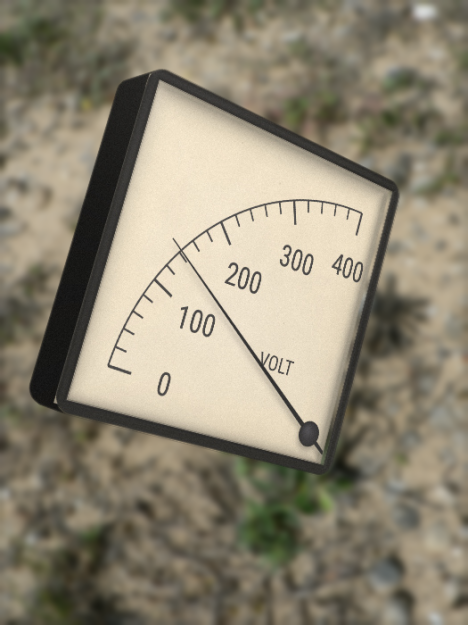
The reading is 140 V
